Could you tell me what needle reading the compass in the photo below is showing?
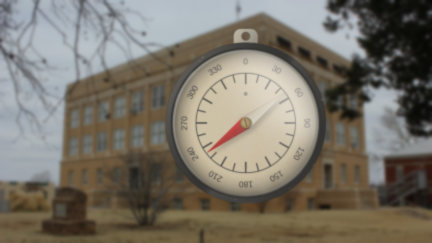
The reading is 232.5 °
